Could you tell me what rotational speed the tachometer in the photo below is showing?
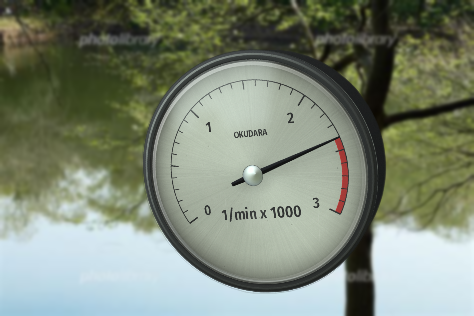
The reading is 2400 rpm
